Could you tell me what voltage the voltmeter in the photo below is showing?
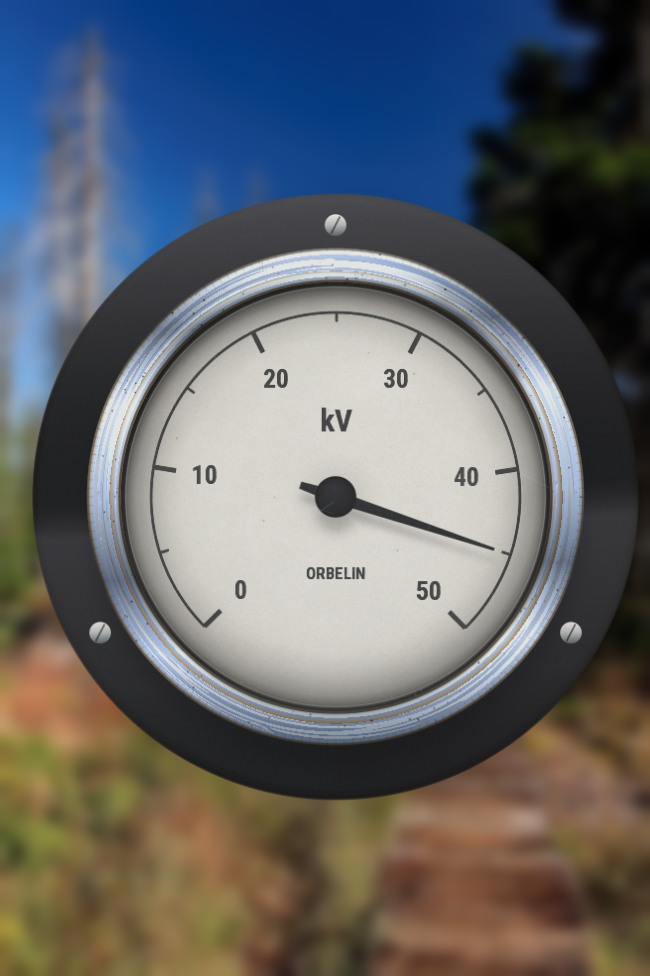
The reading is 45 kV
